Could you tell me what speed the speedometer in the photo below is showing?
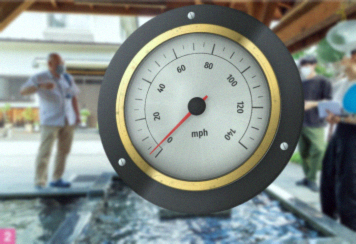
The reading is 2.5 mph
